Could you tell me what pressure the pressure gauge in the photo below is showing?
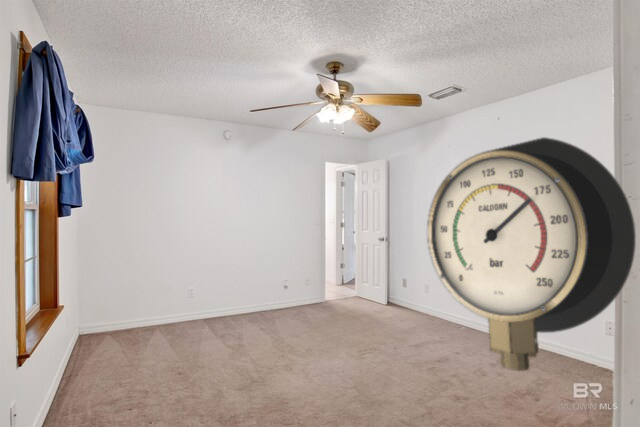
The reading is 175 bar
